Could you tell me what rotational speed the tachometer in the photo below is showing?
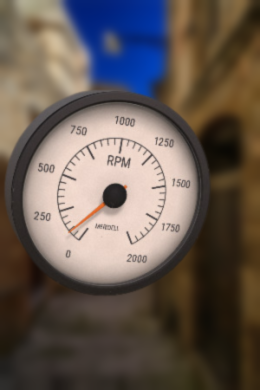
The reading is 100 rpm
